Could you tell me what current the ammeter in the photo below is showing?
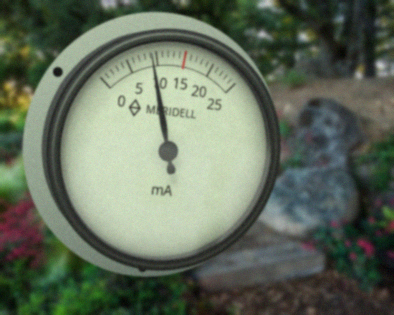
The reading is 9 mA
